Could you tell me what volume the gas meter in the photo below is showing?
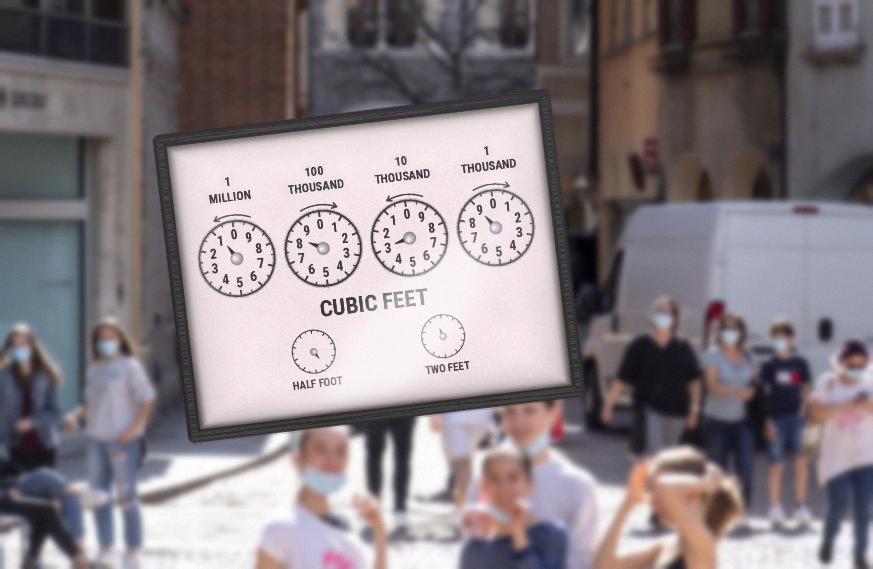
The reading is 82900 ft³
